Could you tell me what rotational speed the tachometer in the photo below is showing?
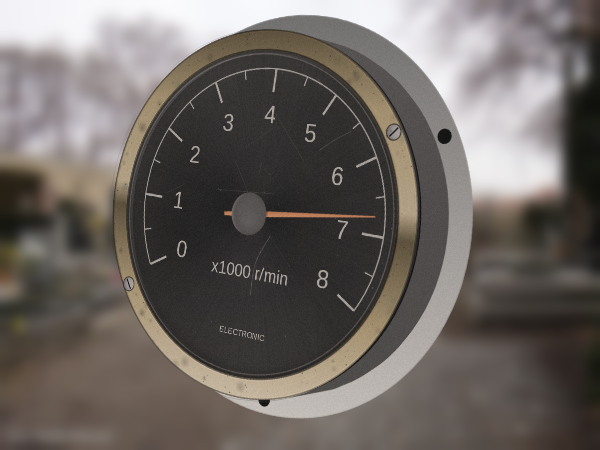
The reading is 6750 rpm
